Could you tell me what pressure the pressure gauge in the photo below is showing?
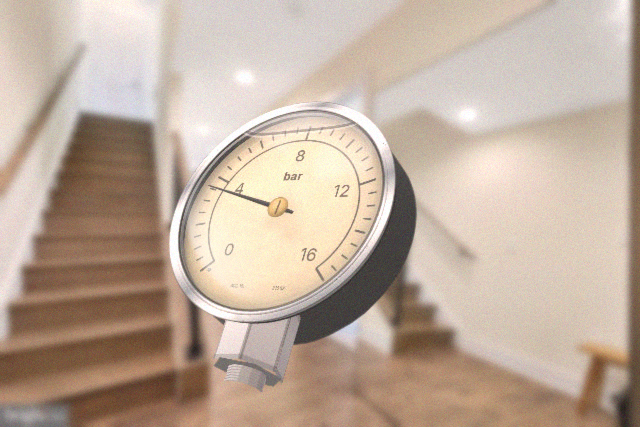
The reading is 3.5 bar
